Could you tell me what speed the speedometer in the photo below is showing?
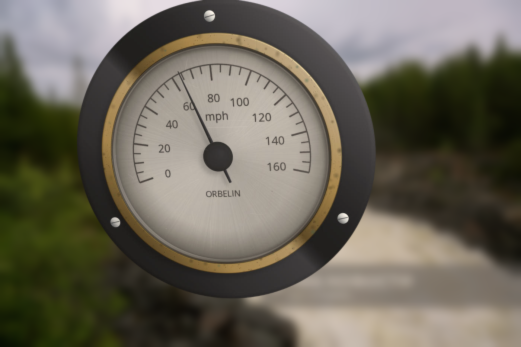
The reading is 65 mph
